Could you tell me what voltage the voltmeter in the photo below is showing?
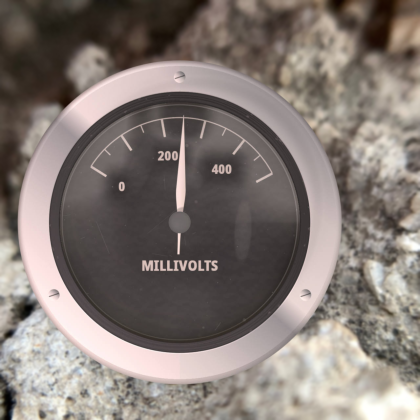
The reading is 250 mV
